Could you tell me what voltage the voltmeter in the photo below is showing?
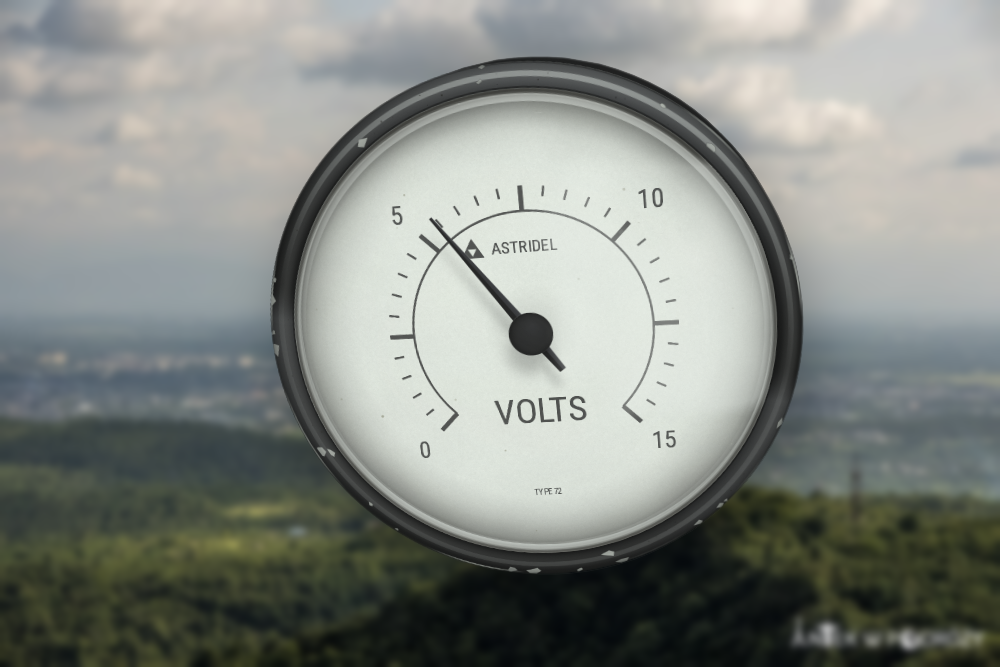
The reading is 5.5 V
